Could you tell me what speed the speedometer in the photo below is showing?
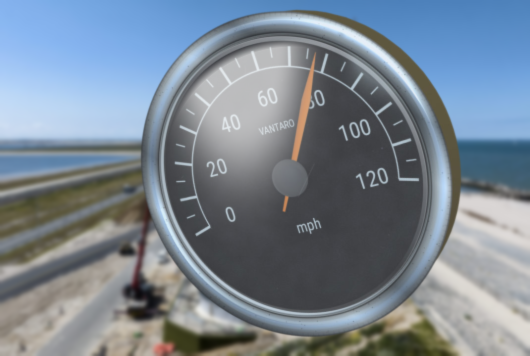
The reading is 77.5 mph
